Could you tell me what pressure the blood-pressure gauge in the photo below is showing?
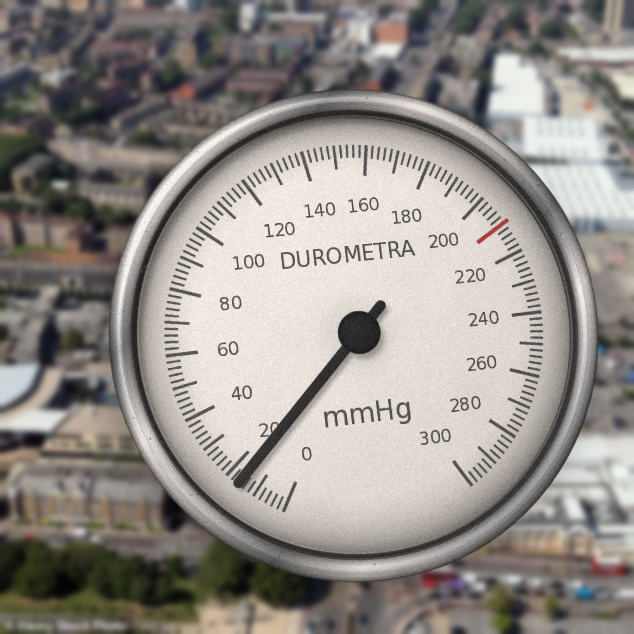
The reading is 16 mmHg
